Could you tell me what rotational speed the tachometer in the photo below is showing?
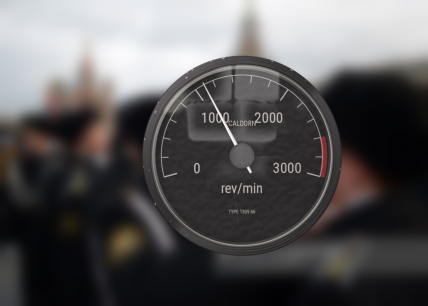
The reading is 1100 rpm
